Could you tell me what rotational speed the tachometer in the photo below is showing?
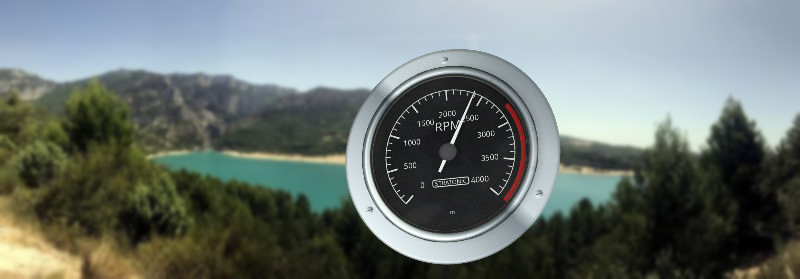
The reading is 2400 rpm
